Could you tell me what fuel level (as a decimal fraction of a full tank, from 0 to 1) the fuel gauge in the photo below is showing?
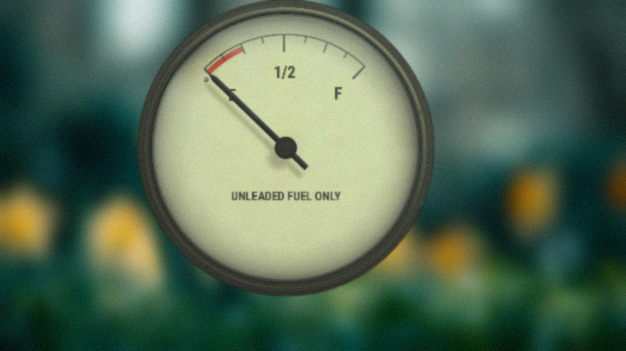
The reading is 0
